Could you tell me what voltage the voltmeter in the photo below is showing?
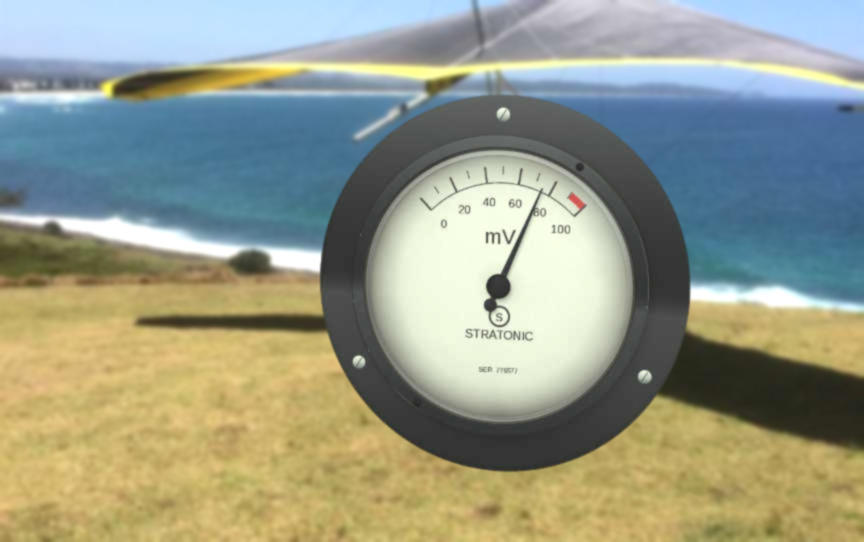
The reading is 75 mV
